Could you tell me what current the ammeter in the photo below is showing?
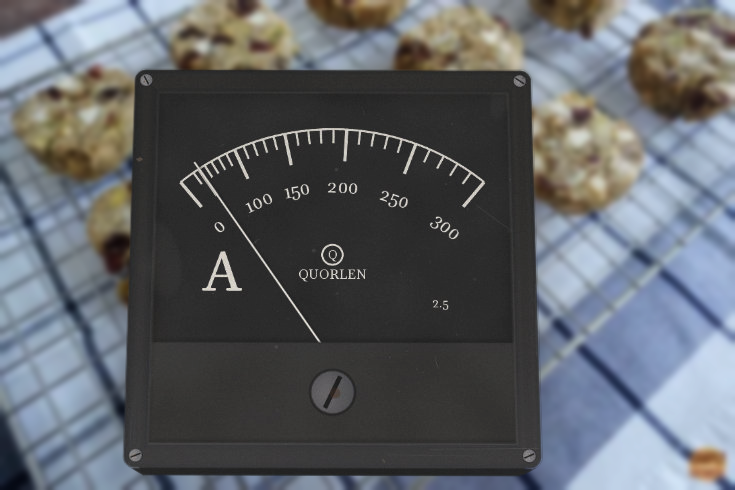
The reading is 50 A
